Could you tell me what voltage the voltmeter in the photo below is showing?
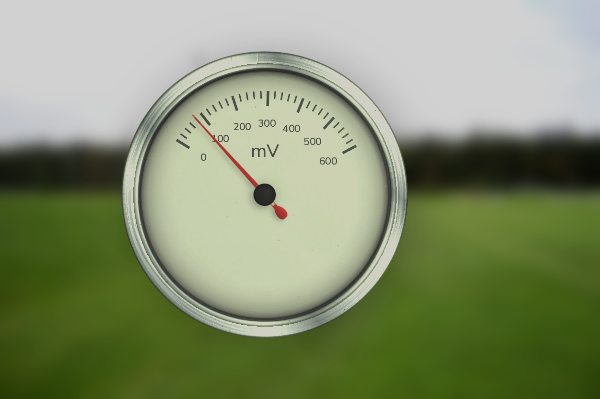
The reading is 80 mV
